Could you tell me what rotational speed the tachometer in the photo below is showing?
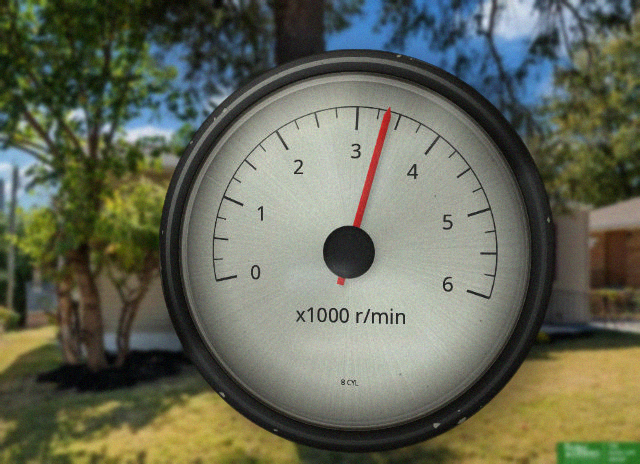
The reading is 3375 rpm
